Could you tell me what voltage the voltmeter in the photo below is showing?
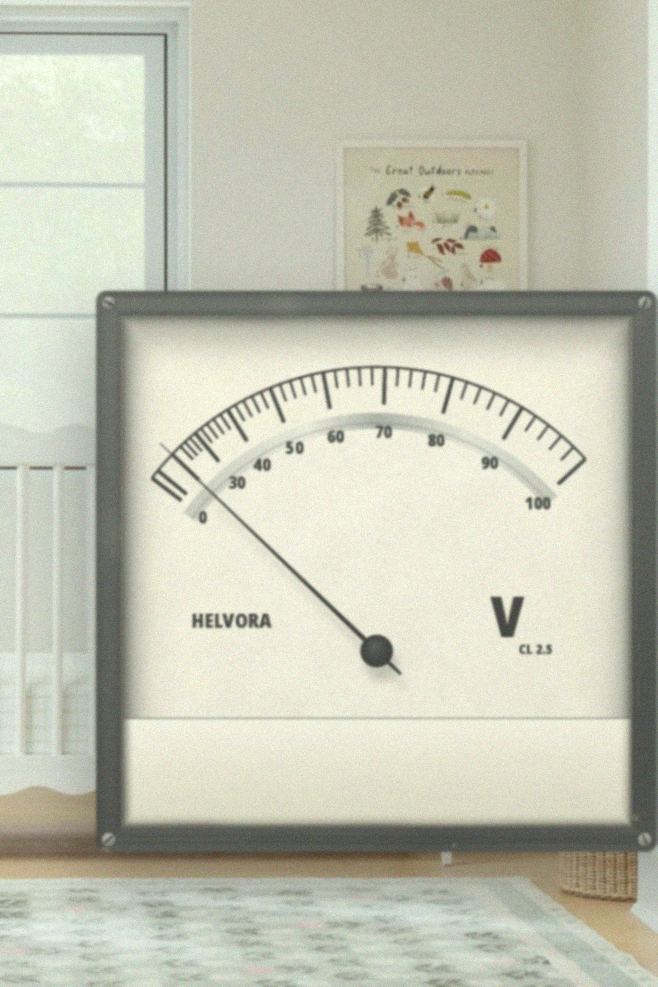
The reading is 20 V
